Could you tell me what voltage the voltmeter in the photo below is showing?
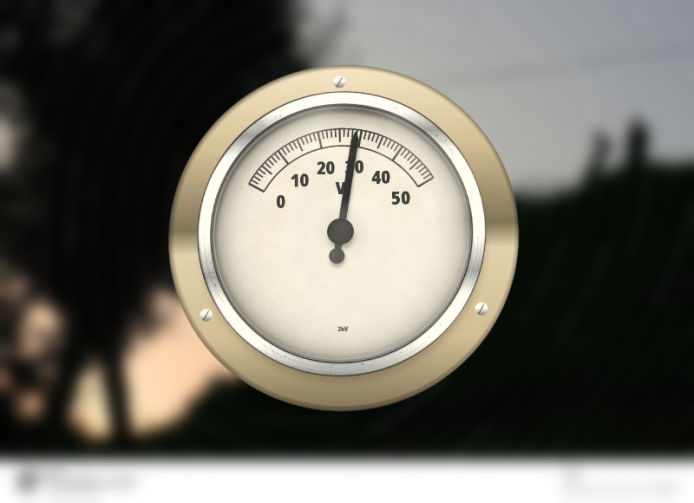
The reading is 29 V
